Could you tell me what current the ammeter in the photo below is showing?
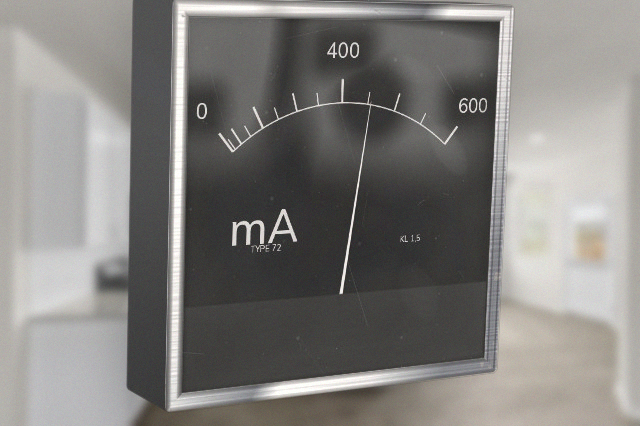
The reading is 450 mA
